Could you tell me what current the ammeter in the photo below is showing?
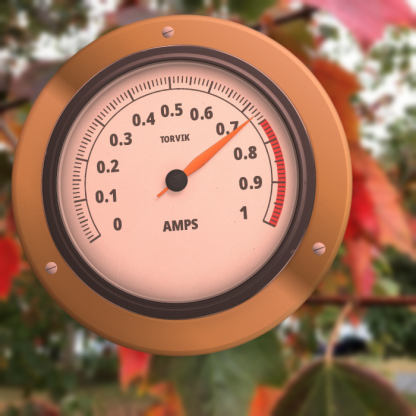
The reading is 0.73 A
